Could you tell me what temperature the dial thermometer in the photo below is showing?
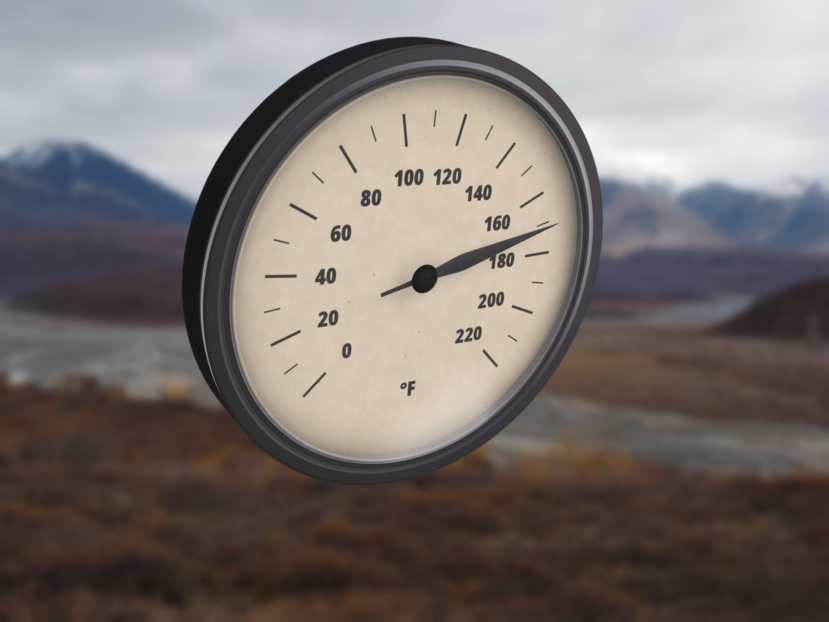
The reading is 170 °F
